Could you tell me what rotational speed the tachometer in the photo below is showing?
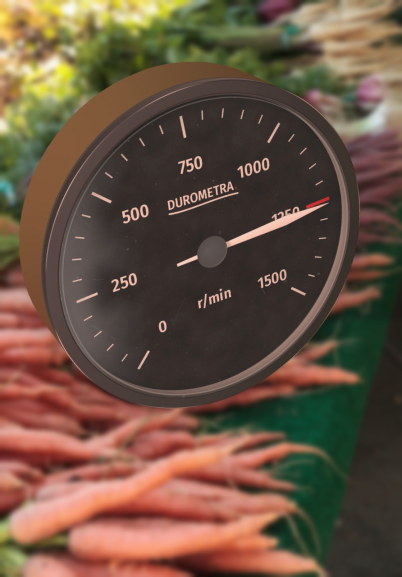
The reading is 1250 rpm
